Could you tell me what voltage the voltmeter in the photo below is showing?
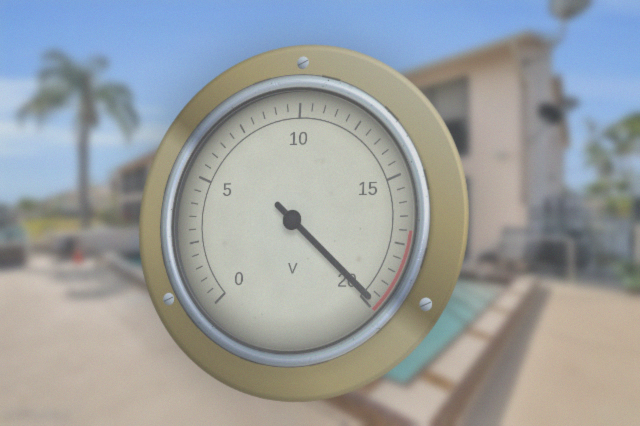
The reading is 19.75 V
